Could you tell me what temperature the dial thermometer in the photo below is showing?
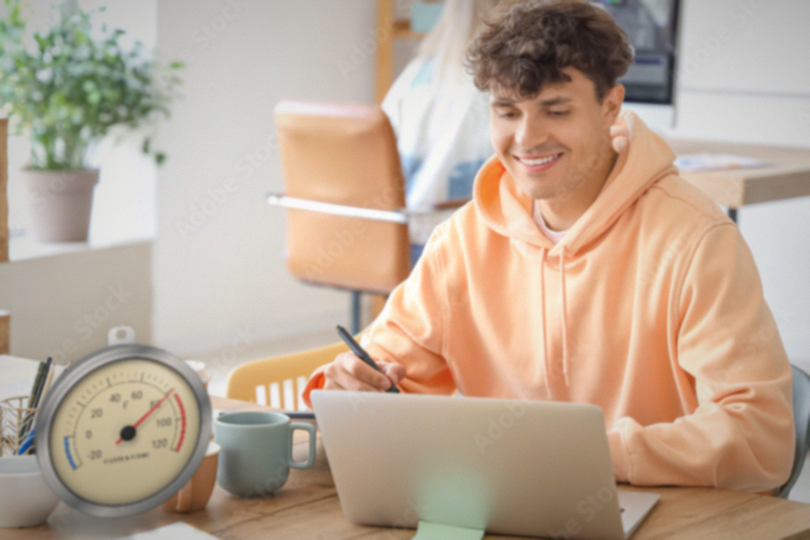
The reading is 80 °F
